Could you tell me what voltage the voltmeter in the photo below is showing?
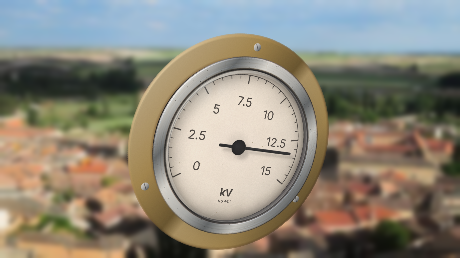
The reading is 13.25 kV
